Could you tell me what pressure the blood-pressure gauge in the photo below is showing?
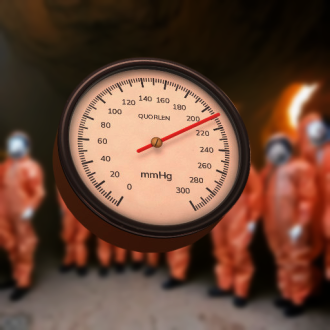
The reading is 210 mmHg
